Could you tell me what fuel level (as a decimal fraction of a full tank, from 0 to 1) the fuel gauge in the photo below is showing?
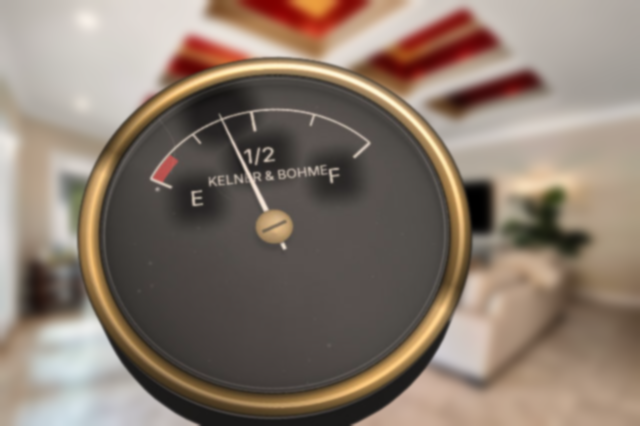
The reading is 0.375
